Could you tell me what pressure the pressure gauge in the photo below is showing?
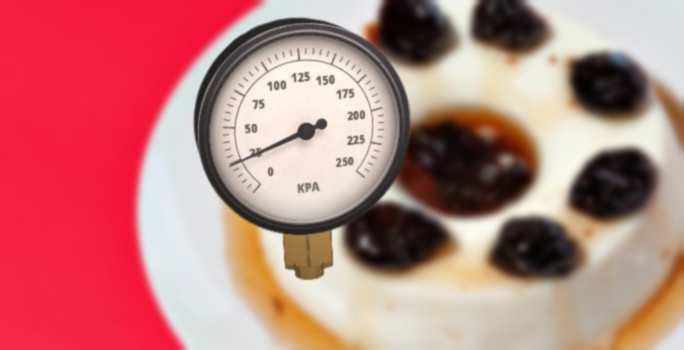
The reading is 25 kPa
